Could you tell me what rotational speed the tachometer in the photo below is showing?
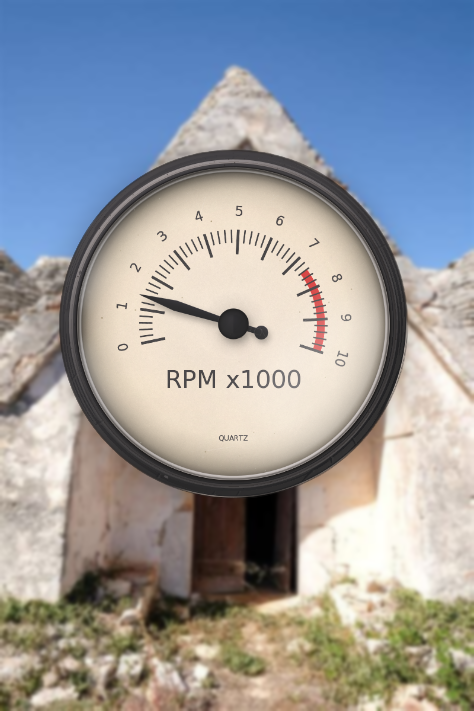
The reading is 1400 rpm
